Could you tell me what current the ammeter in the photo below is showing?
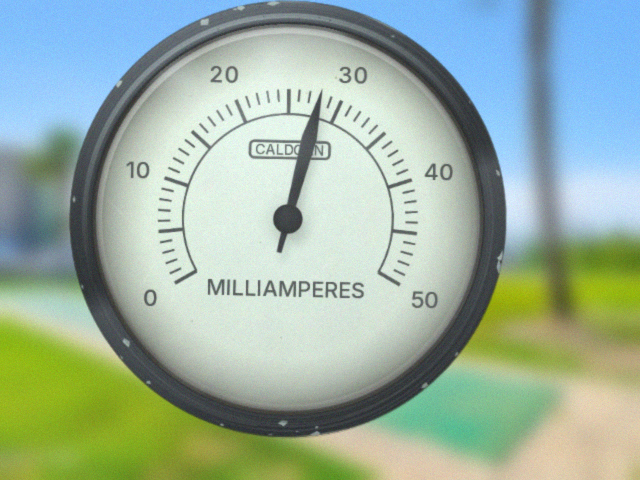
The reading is 28 mA
